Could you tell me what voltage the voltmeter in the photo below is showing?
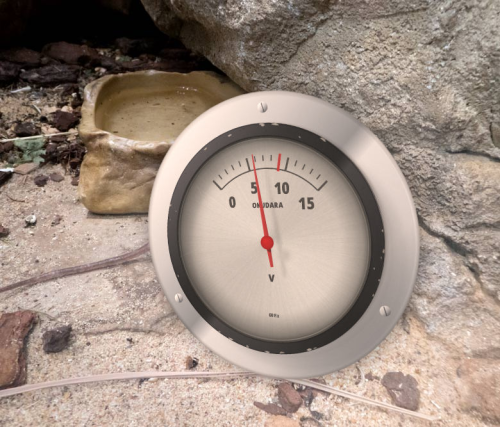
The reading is 6 V
